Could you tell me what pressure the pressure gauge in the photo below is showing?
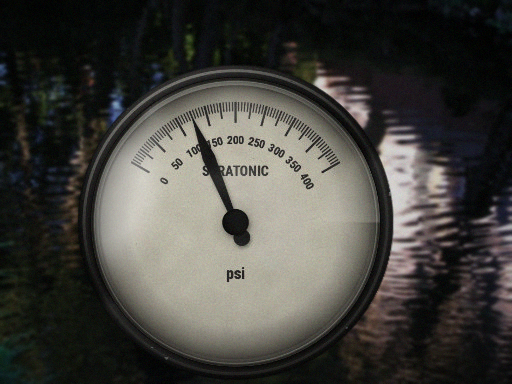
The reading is 125 psi
